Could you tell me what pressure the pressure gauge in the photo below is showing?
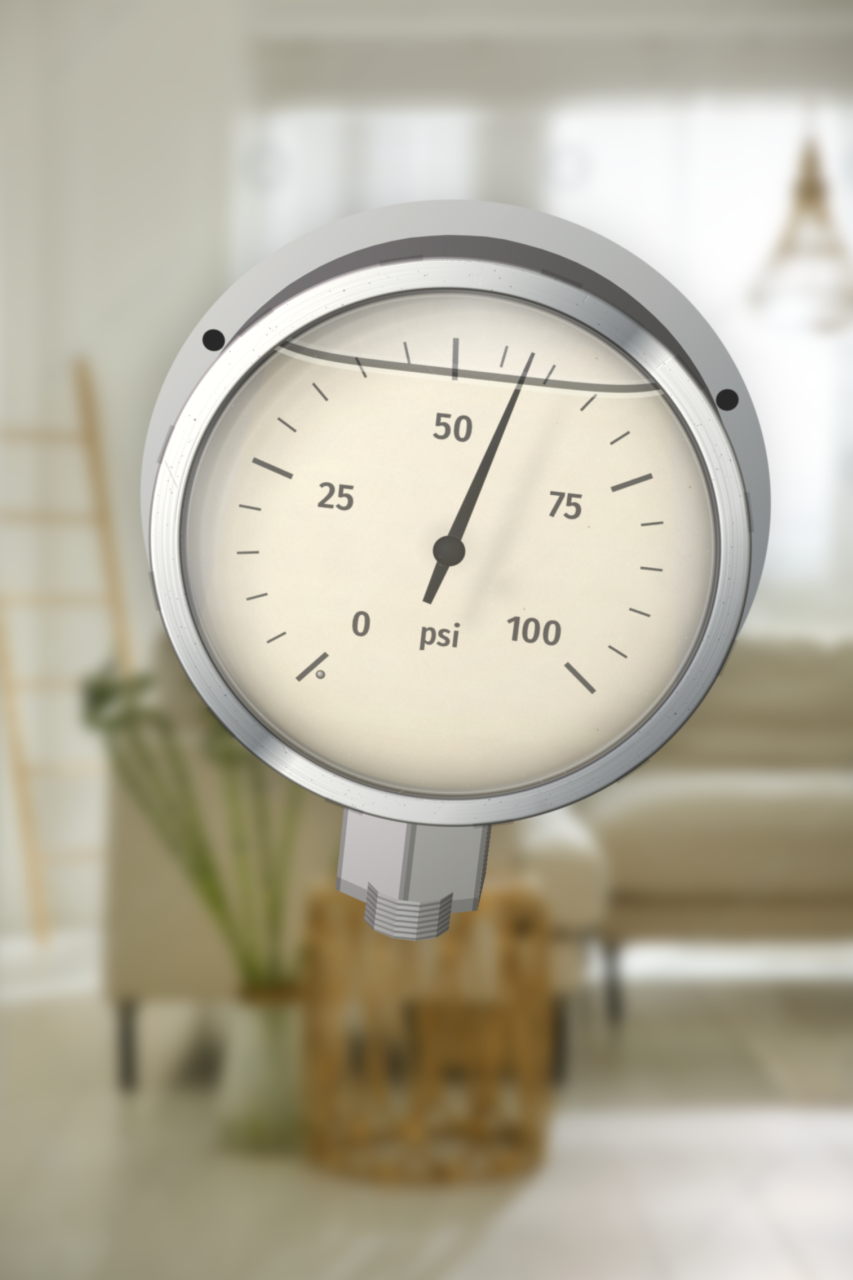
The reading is 57.5 psi
